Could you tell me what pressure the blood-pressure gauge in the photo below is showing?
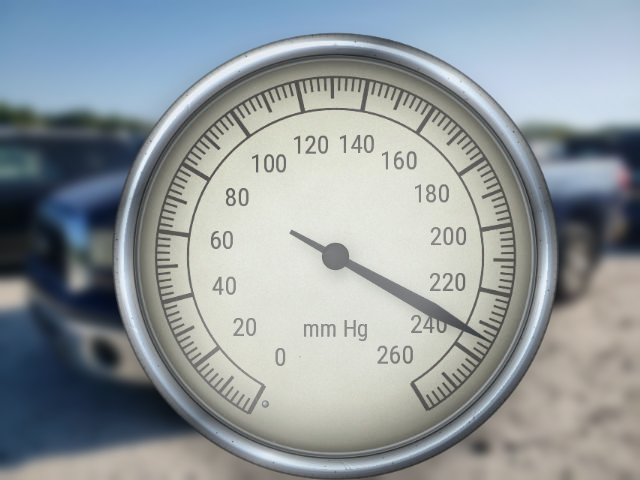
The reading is 234 mmHg
